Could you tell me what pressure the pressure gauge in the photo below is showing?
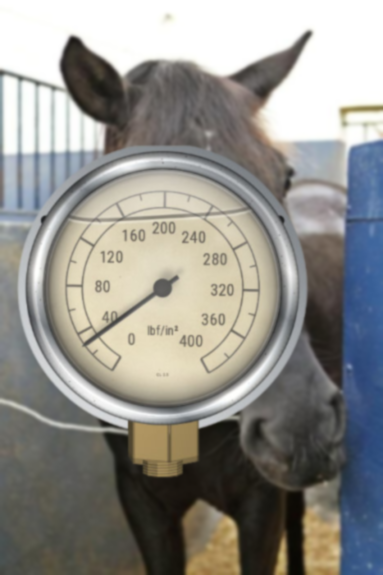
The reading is 30 psi
